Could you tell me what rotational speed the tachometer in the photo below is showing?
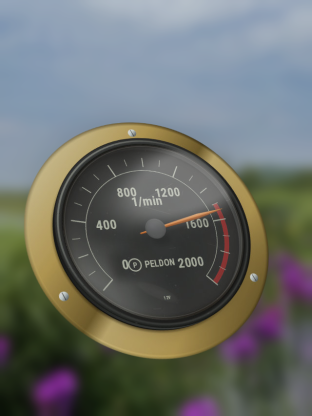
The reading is 1550 rpm
